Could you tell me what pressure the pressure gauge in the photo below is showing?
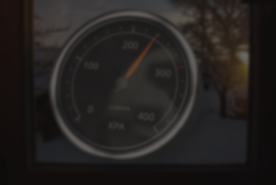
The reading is 240 kPa
